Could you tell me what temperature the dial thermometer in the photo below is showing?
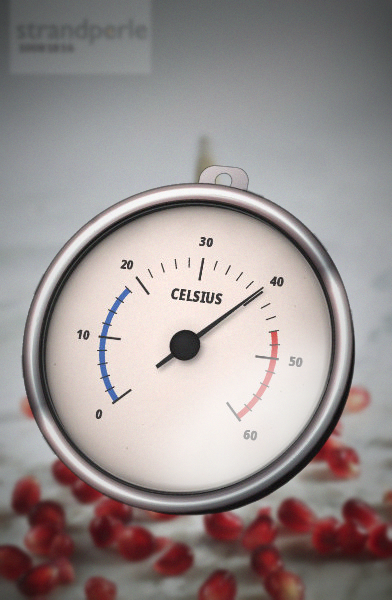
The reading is 40 °C
